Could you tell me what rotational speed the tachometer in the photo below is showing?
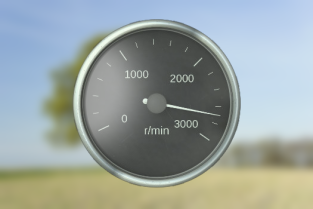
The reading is 2700 rpm
